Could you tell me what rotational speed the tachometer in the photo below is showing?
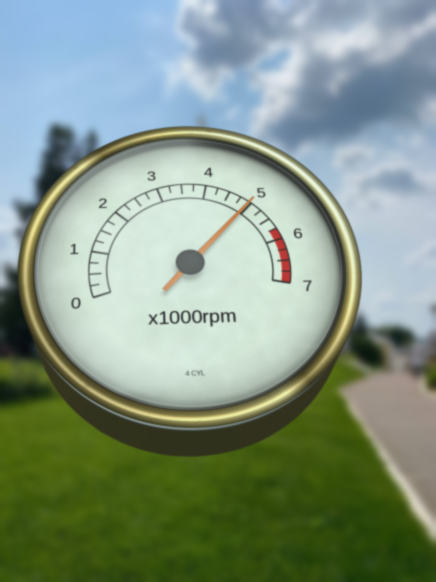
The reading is 5000 rpm
